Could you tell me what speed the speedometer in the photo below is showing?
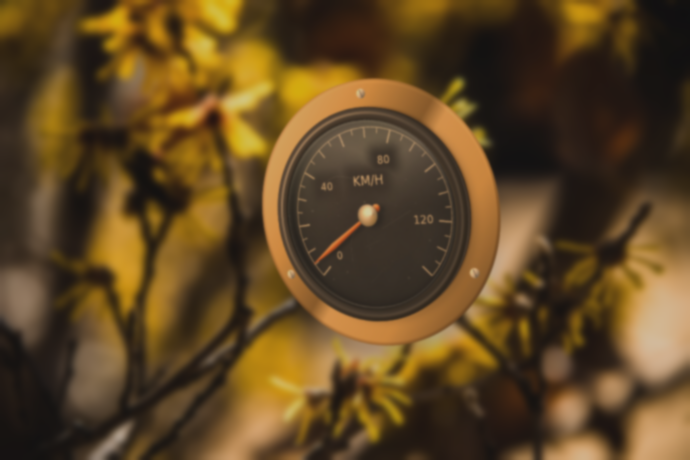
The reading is 5 km/h
